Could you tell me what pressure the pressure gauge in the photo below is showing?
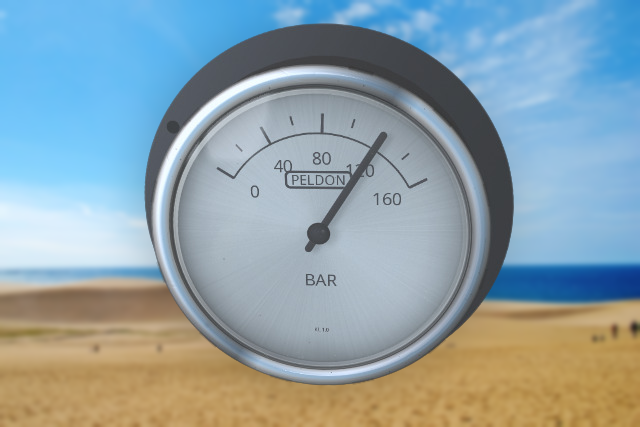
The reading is 120 bar
